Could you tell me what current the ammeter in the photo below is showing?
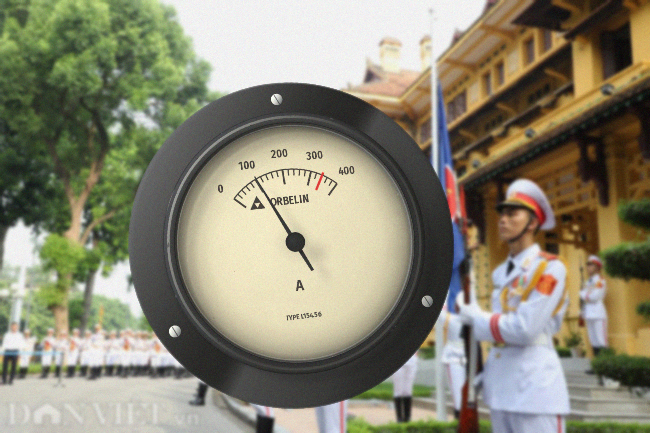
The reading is 100 A
